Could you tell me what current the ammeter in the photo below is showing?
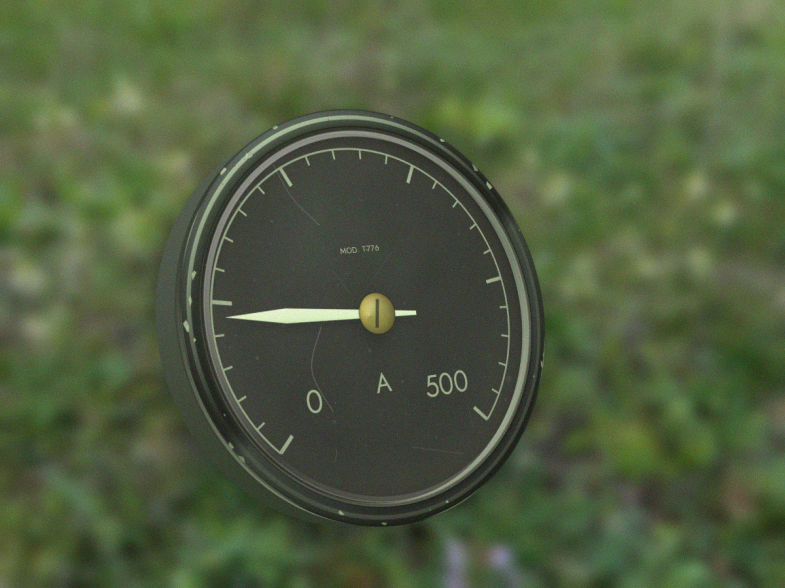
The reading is 90 A
